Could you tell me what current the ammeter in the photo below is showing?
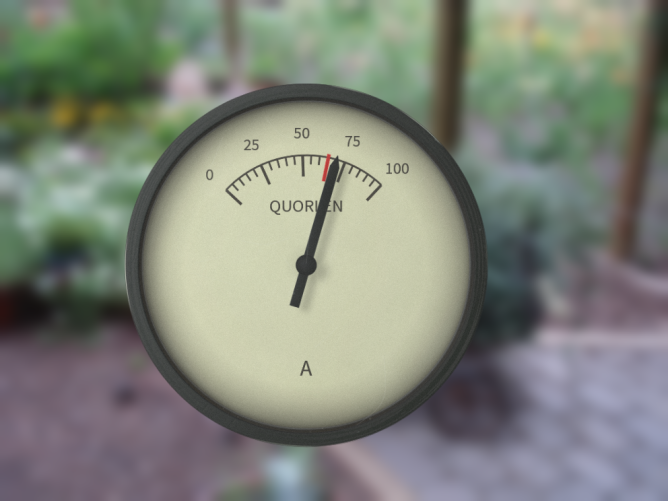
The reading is 70 A
